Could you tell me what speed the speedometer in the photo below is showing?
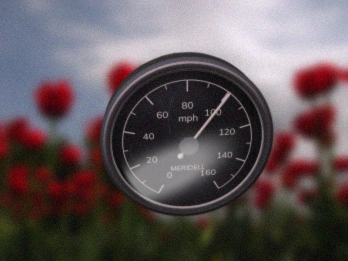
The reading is 100 mph
